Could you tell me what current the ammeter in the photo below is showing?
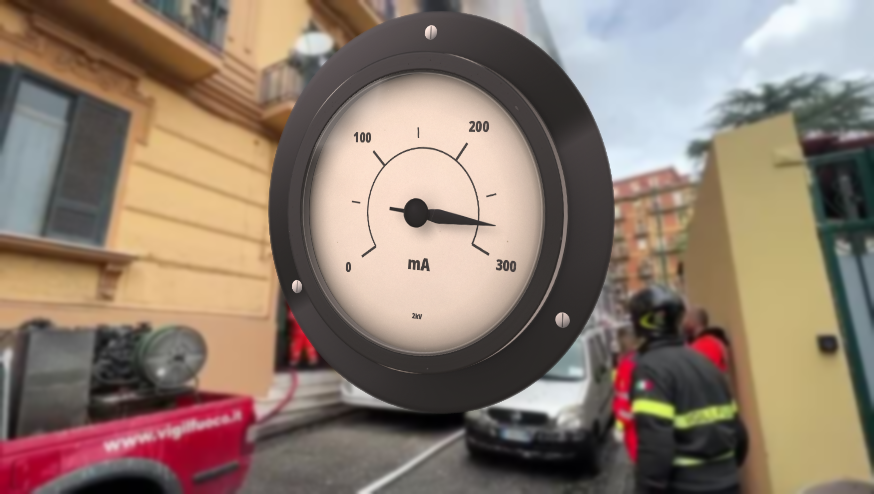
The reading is 275 mA
